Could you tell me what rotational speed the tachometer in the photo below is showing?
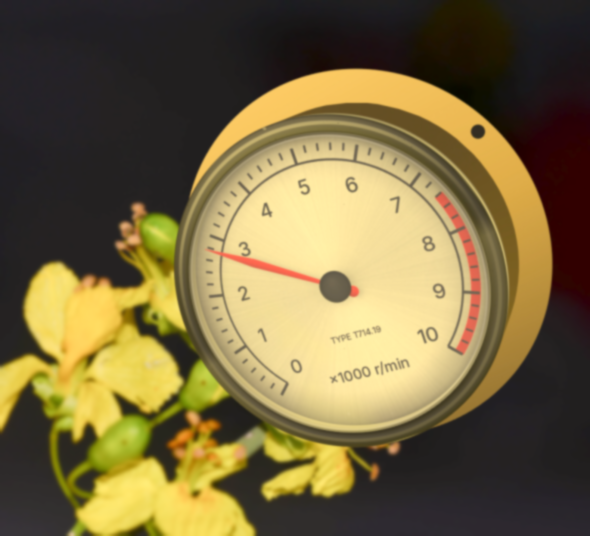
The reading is 2800 rpm
